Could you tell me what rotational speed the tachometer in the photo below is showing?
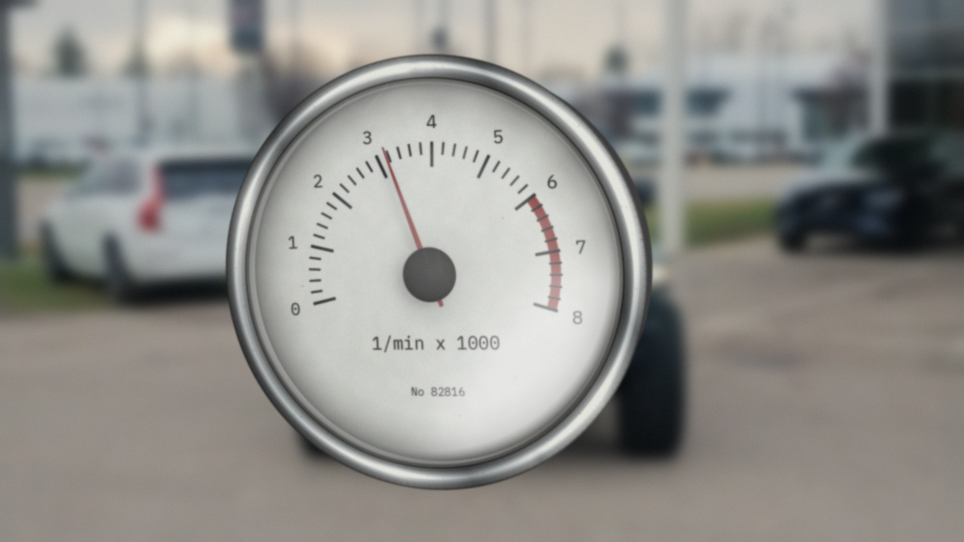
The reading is 3200 rpm
